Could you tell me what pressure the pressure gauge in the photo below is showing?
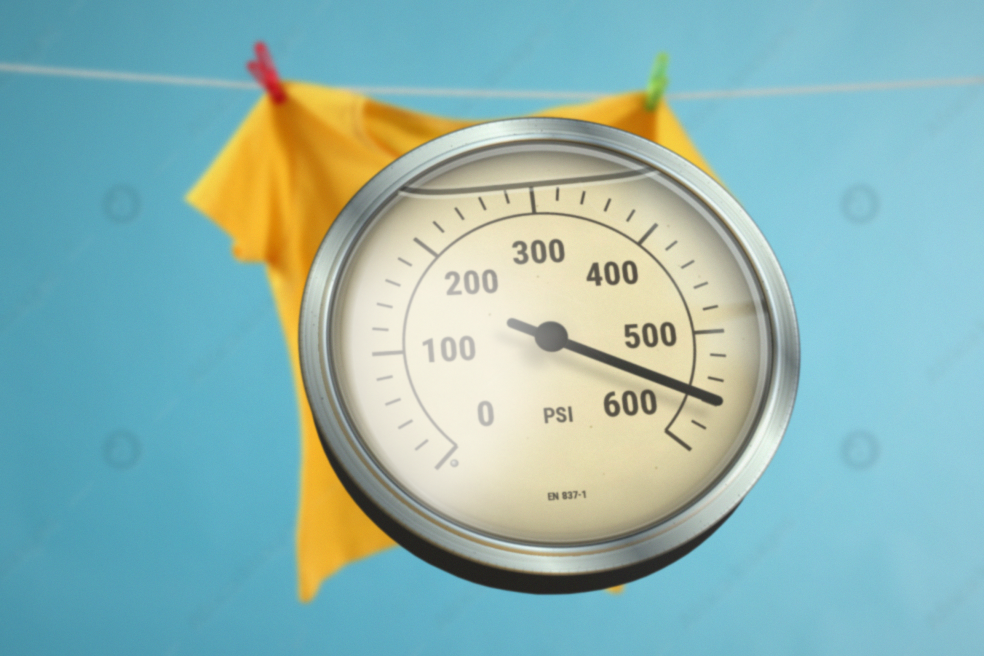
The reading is 560 psi
